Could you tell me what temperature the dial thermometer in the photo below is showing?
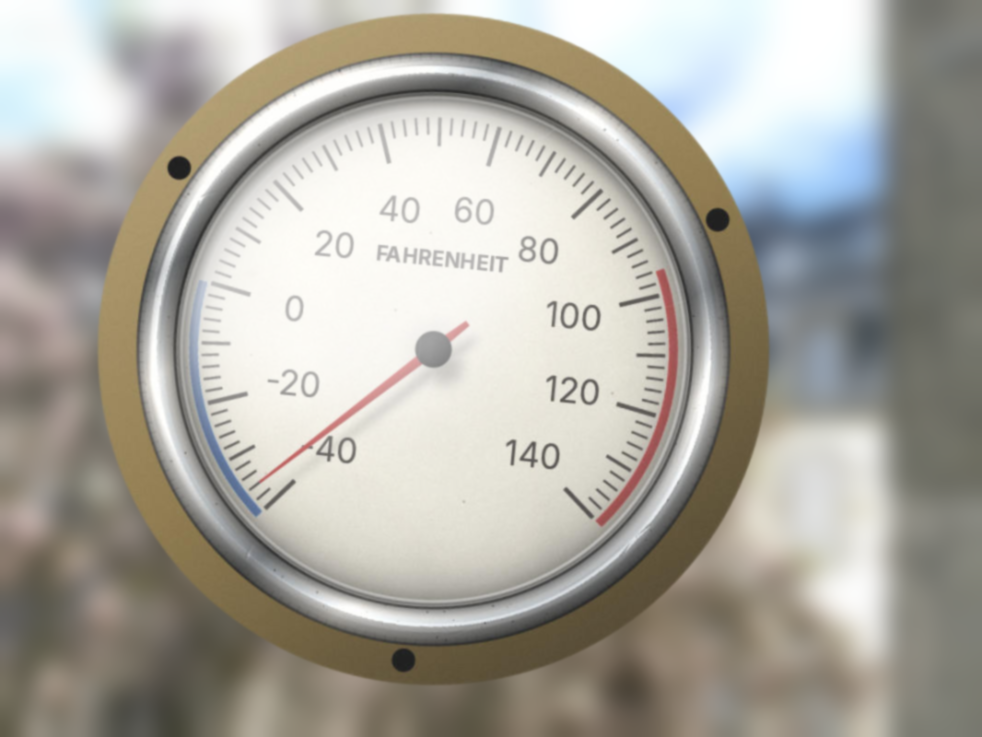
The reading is -36 °F
